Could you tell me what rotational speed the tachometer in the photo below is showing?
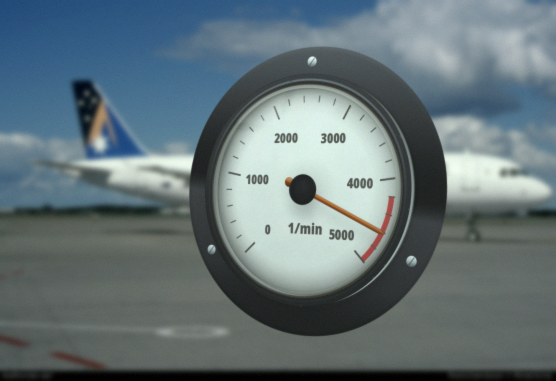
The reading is 4600 rpm
